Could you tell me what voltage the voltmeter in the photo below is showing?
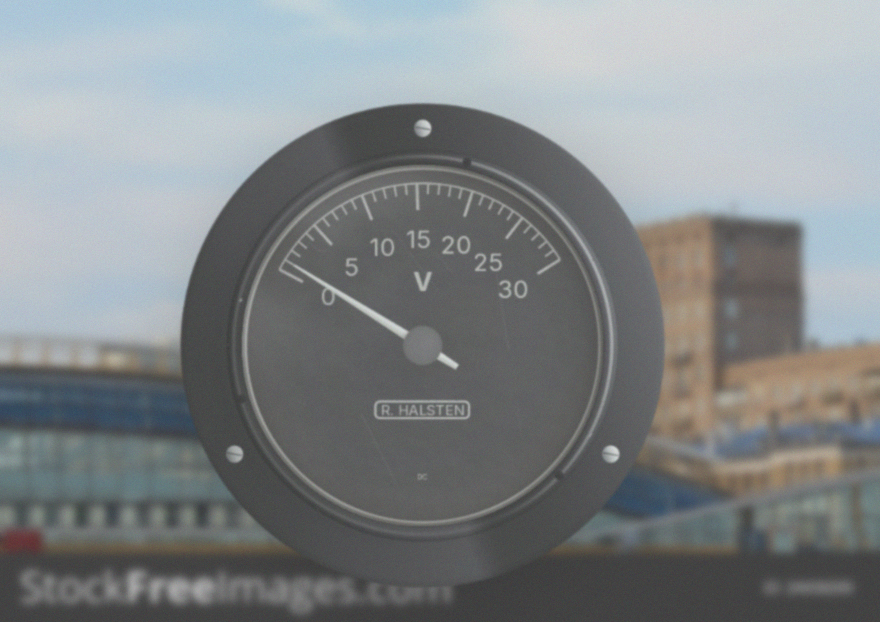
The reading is 1 V
